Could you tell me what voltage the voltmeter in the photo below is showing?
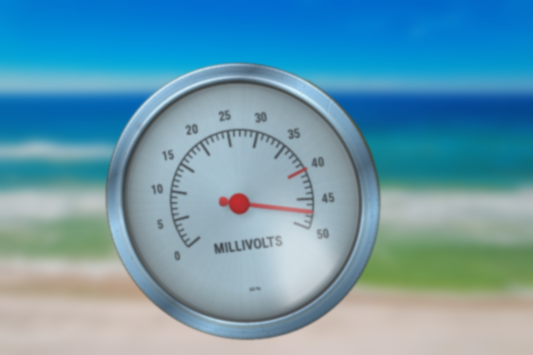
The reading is 47 mV
